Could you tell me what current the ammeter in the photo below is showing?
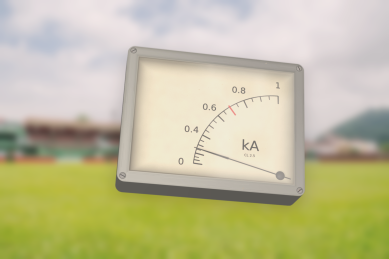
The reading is 0.25 kA
